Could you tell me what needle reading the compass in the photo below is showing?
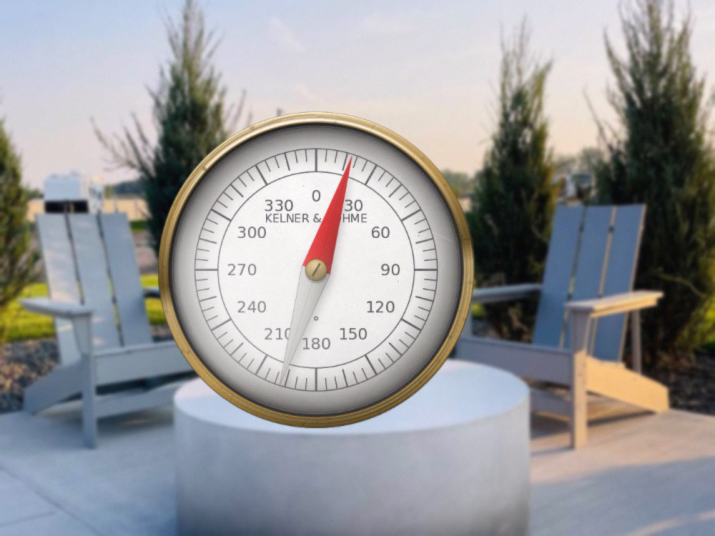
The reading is 17.5 °
